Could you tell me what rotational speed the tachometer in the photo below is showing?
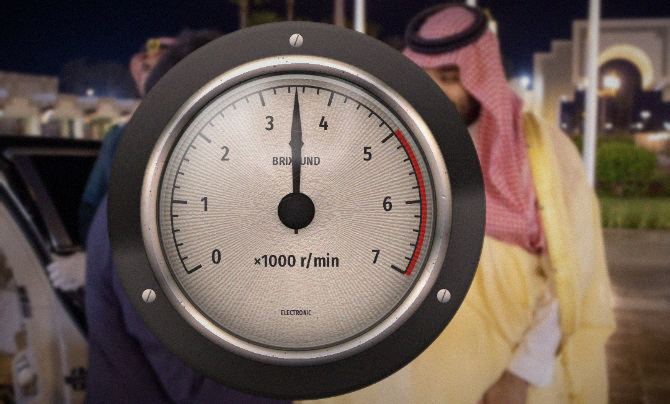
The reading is 3500 rpm
